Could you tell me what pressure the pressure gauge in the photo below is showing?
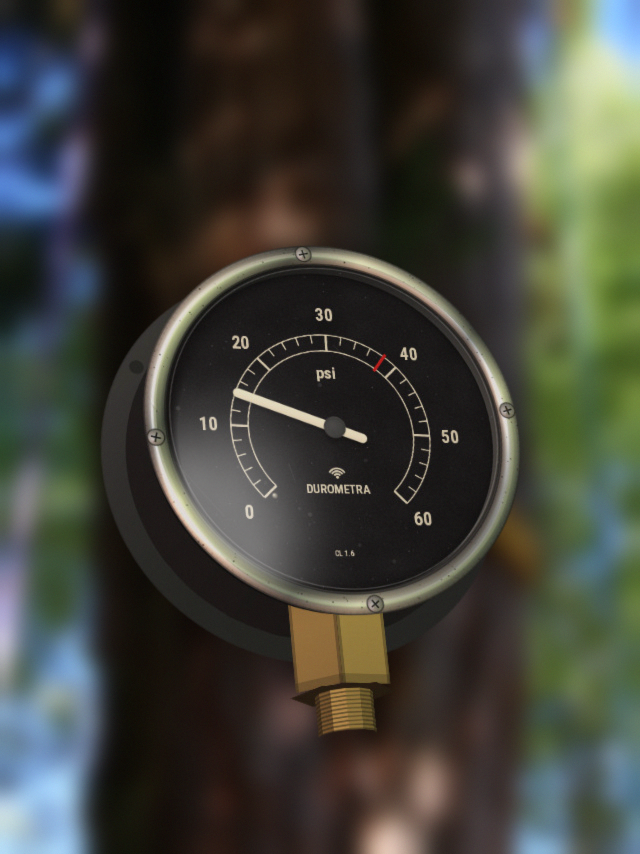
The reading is 14 psi
